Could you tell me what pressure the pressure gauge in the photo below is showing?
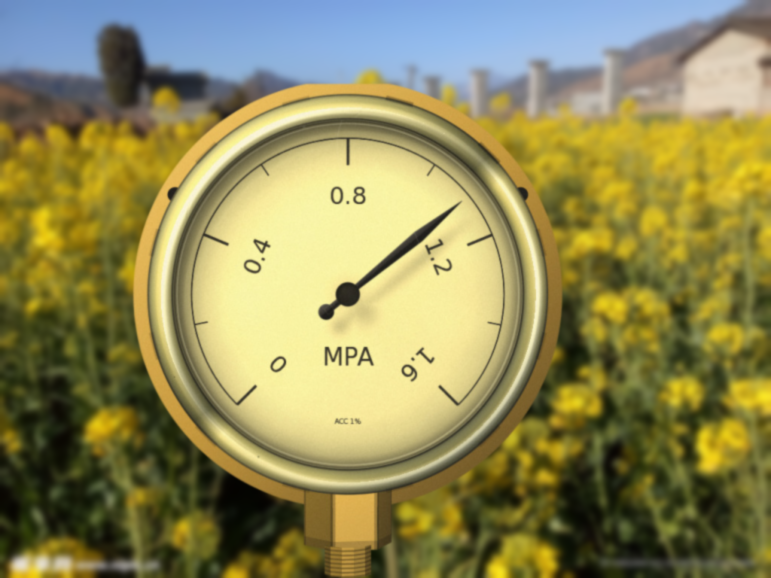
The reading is 1.1 MPa
